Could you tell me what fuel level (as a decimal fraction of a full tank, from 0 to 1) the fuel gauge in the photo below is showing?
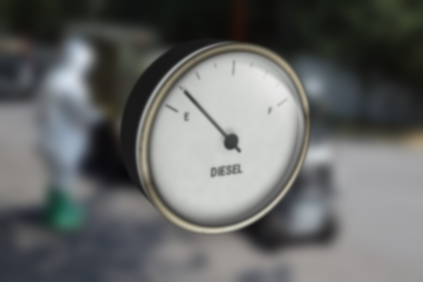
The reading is 0.125
